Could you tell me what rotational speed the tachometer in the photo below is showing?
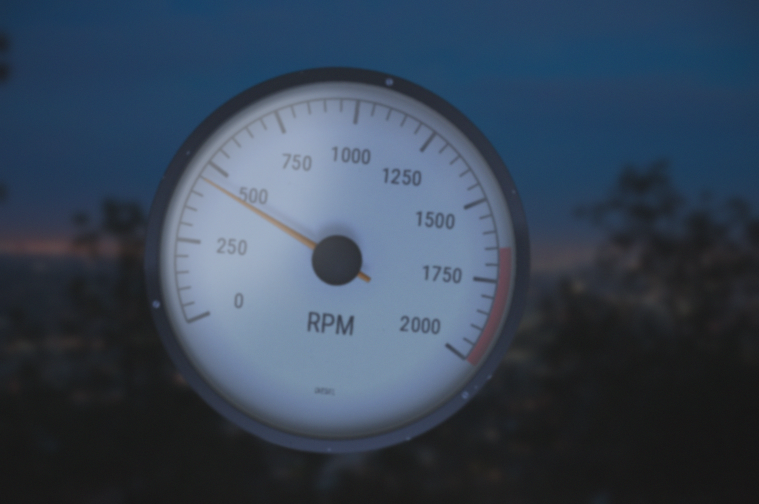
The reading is 450 rpm
